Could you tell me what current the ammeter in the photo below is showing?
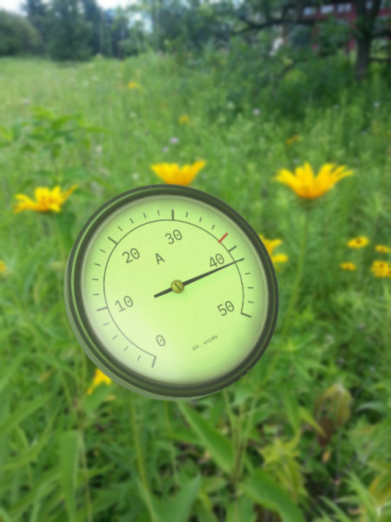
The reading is 42 A
